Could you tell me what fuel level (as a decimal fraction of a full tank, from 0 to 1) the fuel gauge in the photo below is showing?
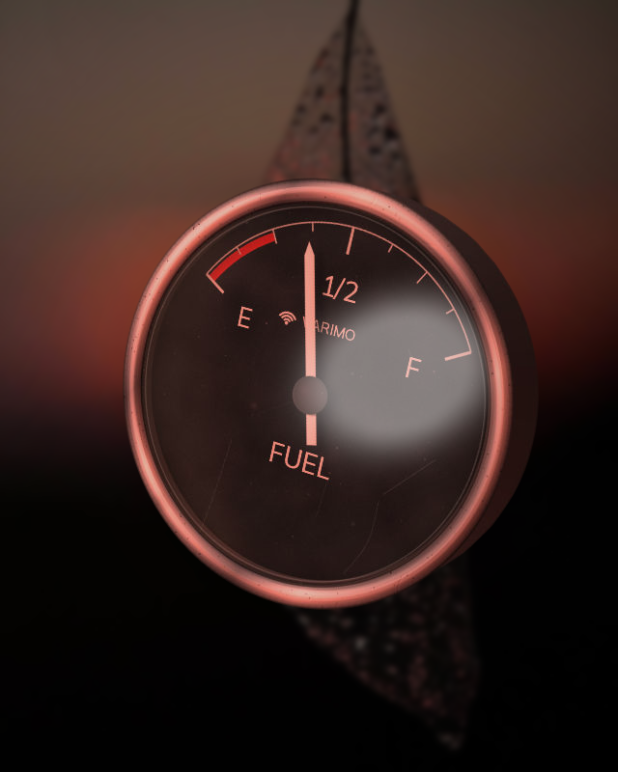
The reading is 0.375
